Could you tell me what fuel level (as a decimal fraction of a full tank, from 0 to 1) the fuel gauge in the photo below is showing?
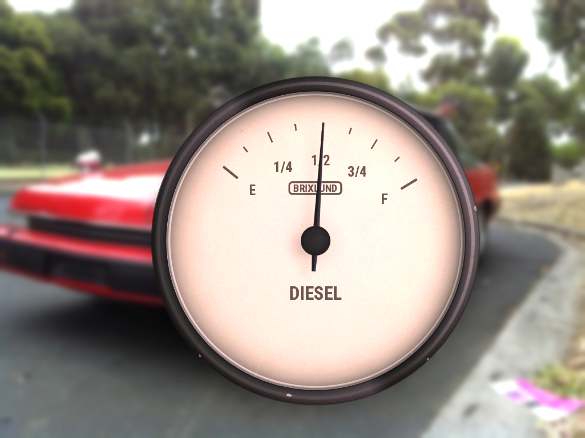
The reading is 0.5
